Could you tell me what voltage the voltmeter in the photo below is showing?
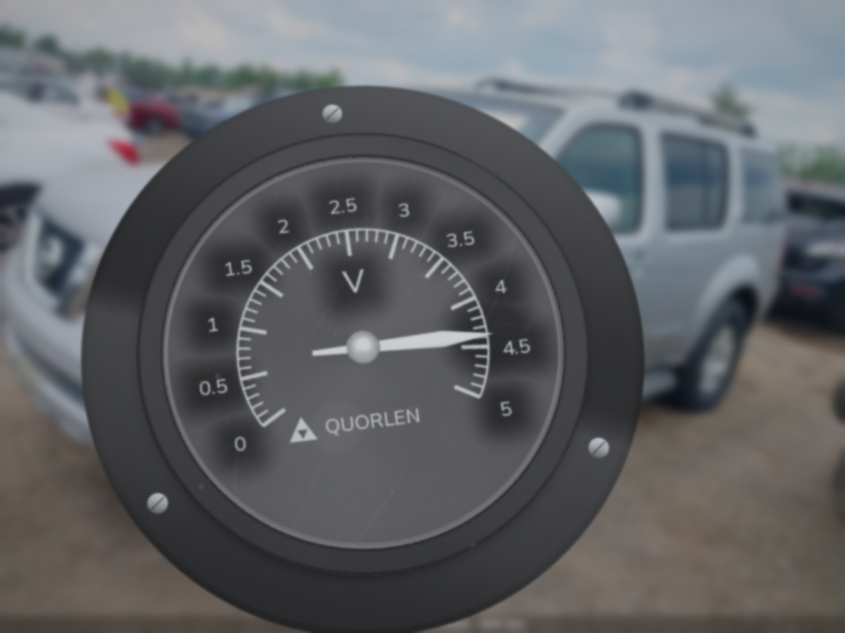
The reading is 4.4 V
